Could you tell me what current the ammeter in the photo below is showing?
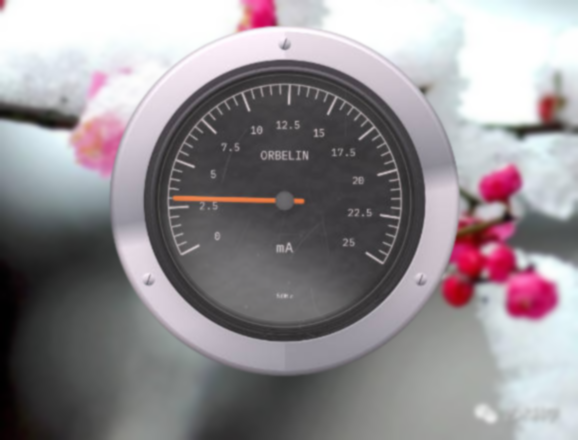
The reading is 3 mA
